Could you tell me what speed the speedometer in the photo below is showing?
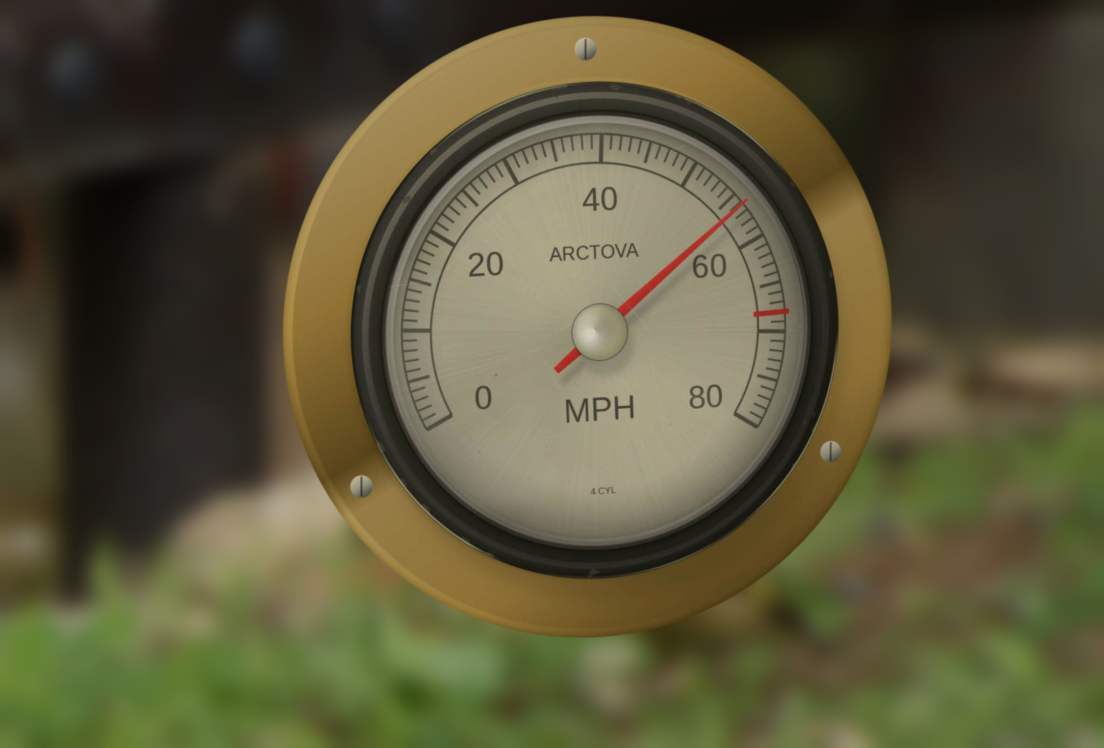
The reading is 56 mph
